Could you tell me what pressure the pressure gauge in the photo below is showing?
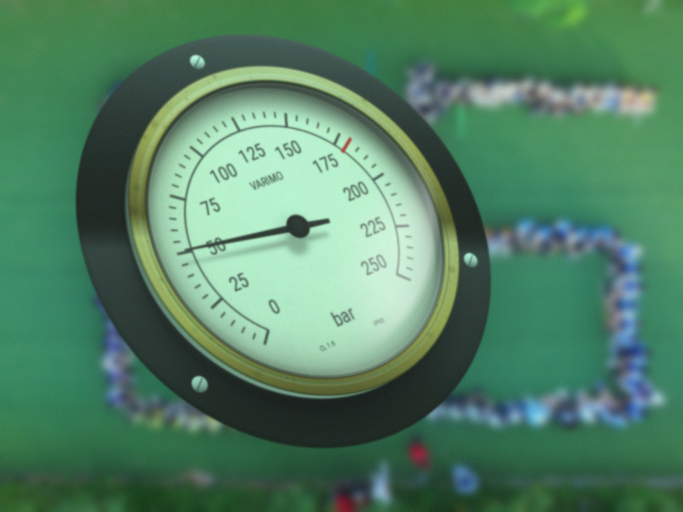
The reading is 50 bar
